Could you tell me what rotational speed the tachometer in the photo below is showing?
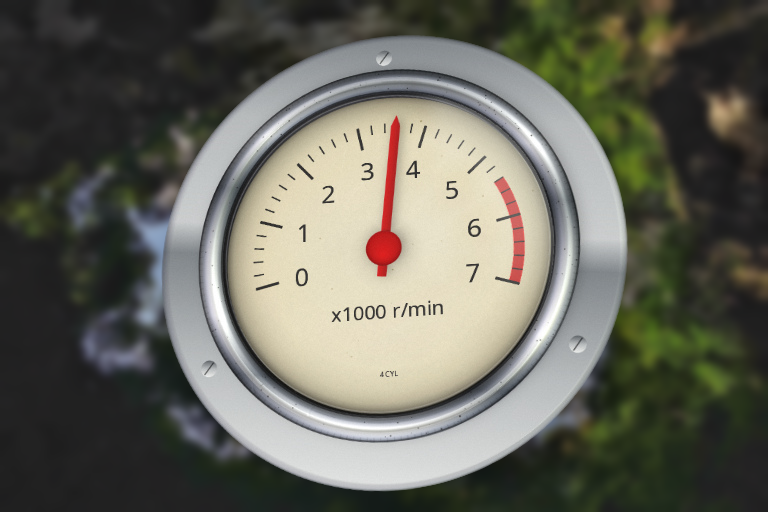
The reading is 3600 rpm
